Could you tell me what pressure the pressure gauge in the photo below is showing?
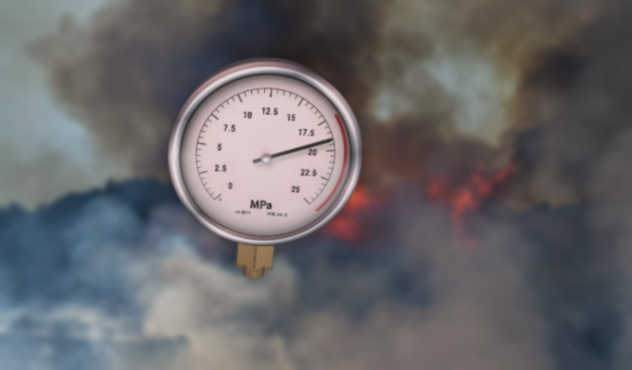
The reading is 19 MPa
